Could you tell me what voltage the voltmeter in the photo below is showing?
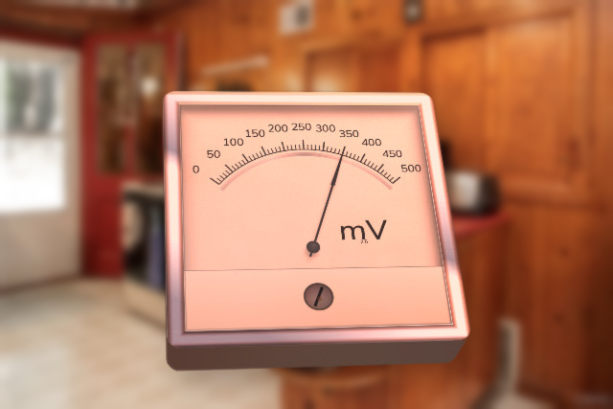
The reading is 350 mV
